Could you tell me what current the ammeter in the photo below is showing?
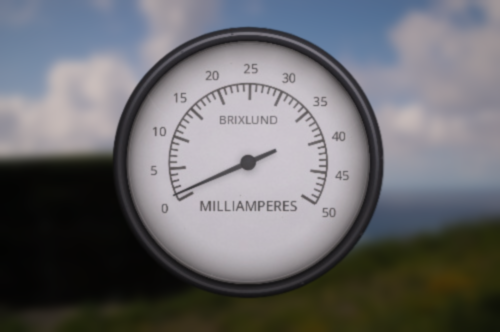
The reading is 1 mA
